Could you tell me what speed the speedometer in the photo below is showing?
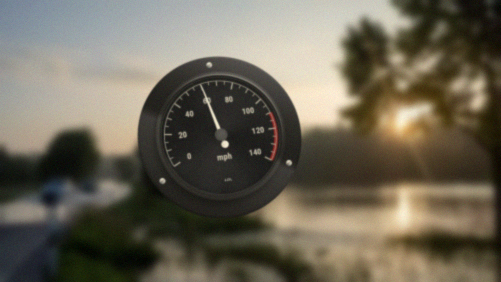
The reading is 60 mph
